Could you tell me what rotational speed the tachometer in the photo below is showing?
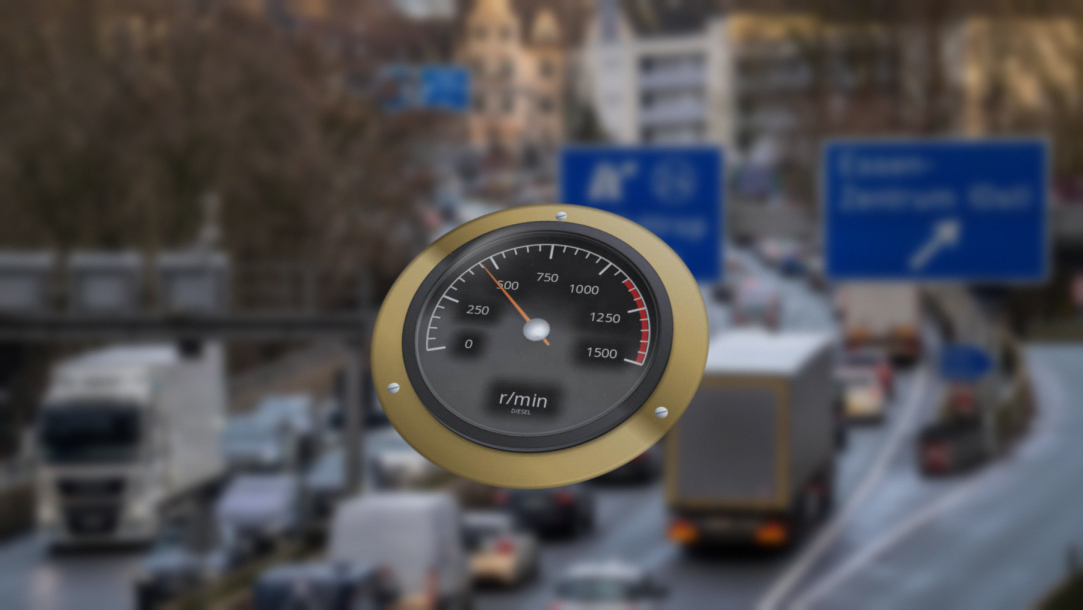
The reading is 450 rpm
